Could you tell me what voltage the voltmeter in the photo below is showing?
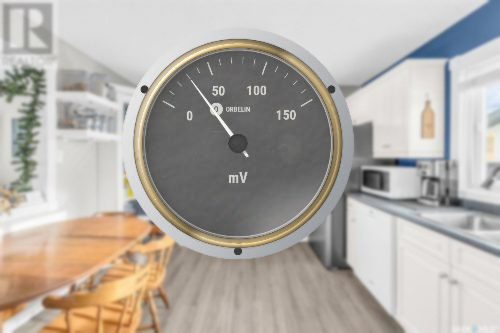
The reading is 30 mV
